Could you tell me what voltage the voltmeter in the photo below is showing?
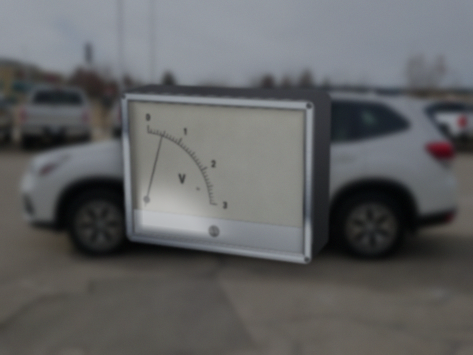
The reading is 0.5 V
